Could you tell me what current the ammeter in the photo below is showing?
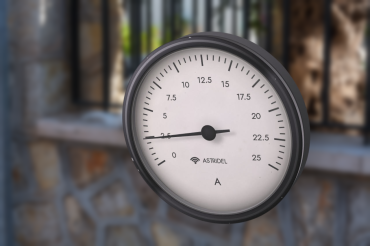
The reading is 2.5 A
